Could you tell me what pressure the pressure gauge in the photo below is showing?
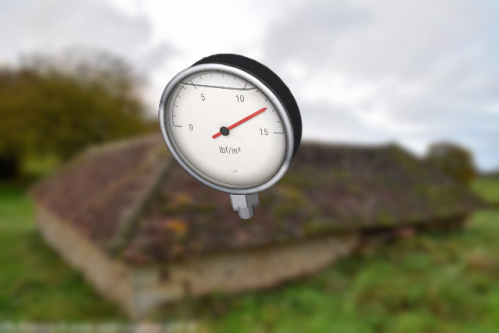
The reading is 12.5 psi
